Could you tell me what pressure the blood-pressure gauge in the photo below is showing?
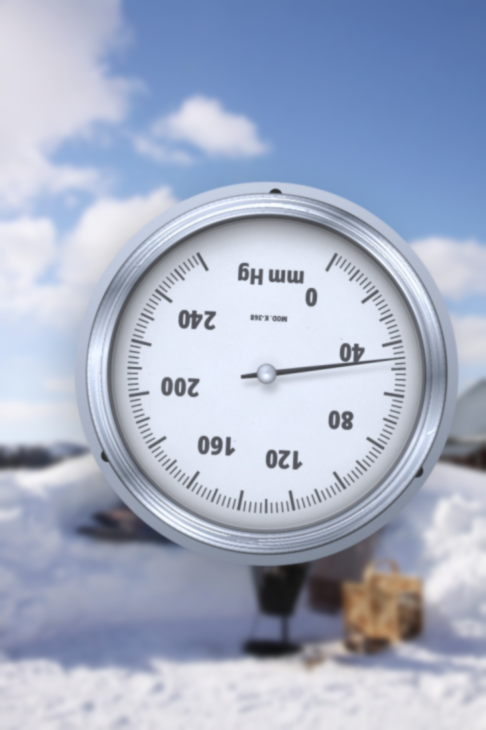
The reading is 46 mmHg
